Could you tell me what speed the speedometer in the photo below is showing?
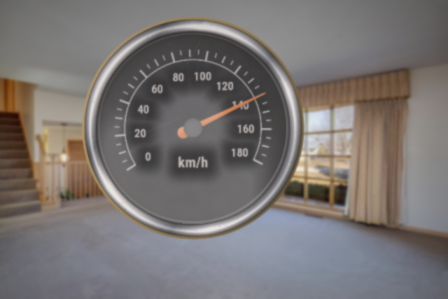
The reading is 140 km/h
